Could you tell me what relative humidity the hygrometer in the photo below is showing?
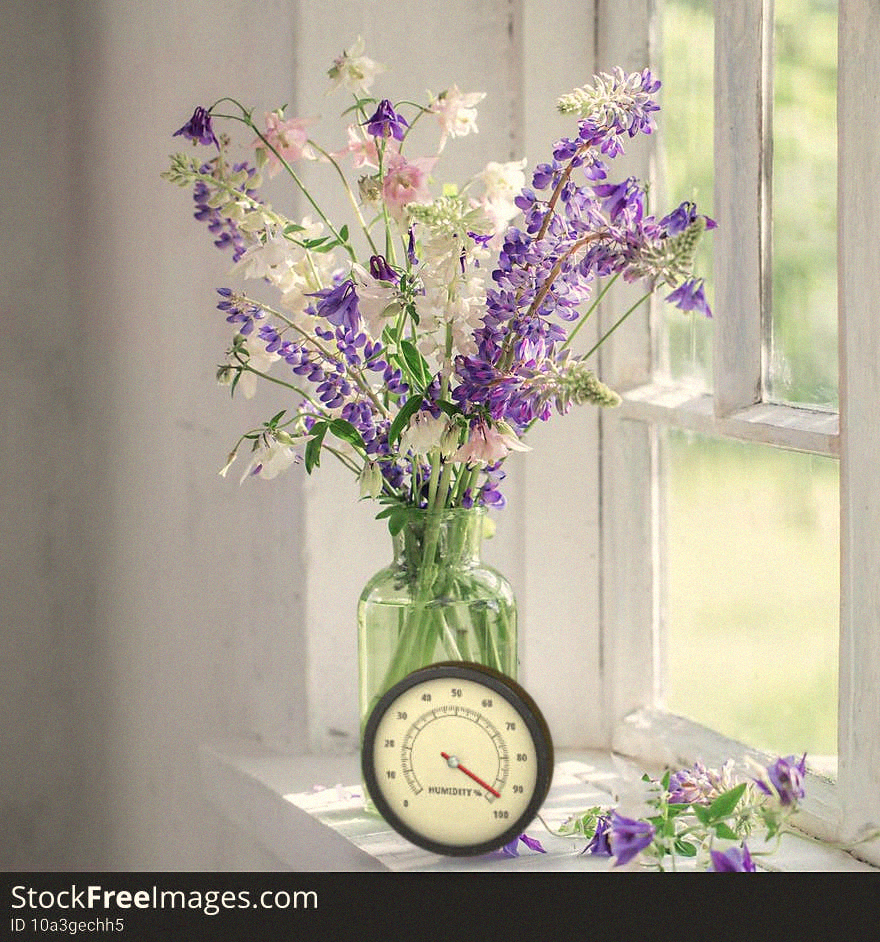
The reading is 95 %
